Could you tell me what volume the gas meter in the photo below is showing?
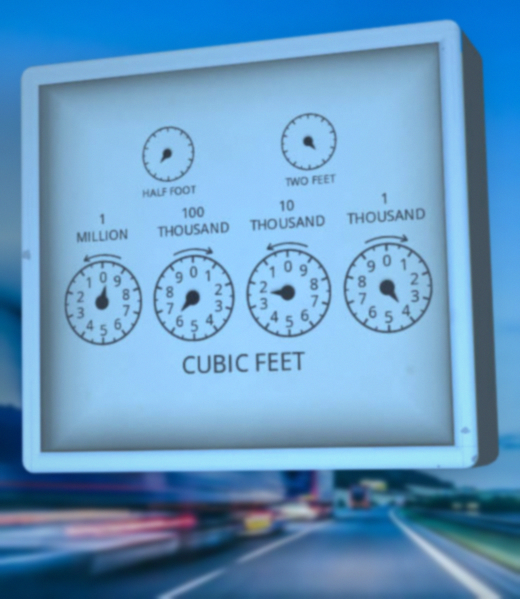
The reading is 962400 ft³
